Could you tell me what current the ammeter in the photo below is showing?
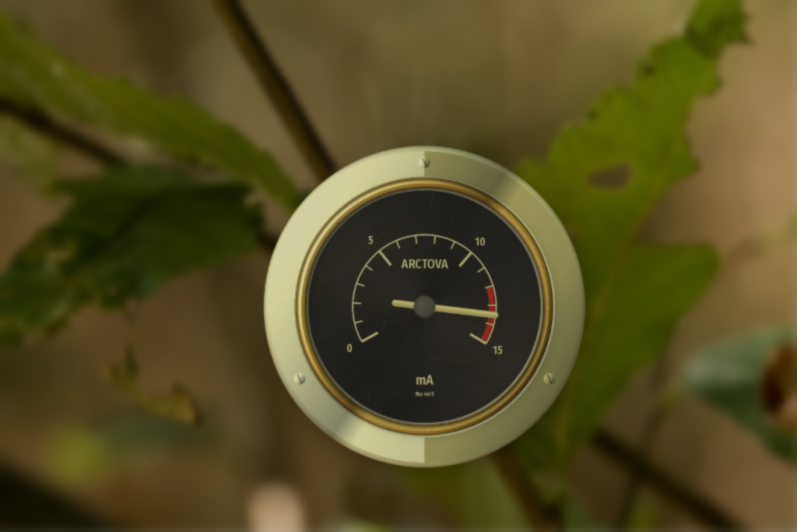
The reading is 13.5 mA
